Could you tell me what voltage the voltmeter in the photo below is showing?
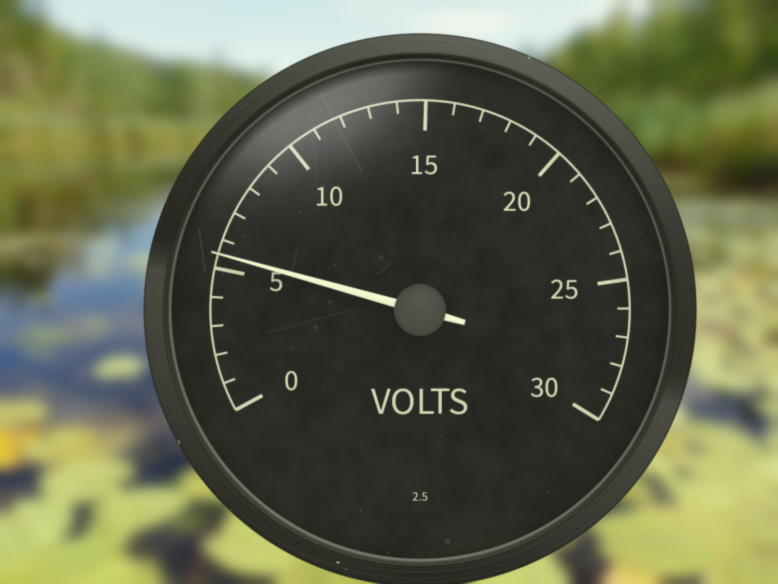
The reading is 5.5 V
